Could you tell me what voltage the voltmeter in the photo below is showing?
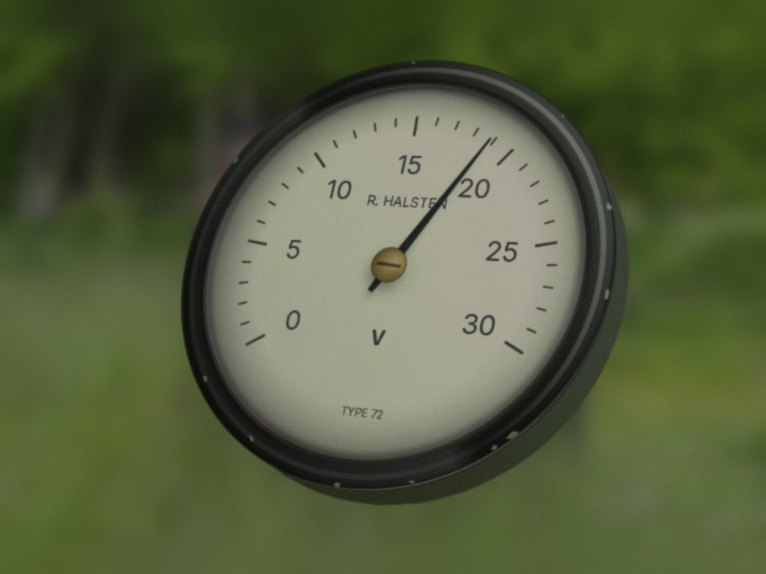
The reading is 19 V
